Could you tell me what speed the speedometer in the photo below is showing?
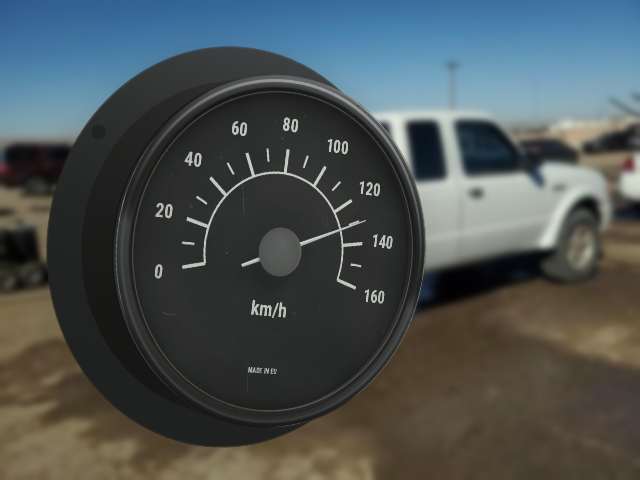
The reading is 130 km/h
